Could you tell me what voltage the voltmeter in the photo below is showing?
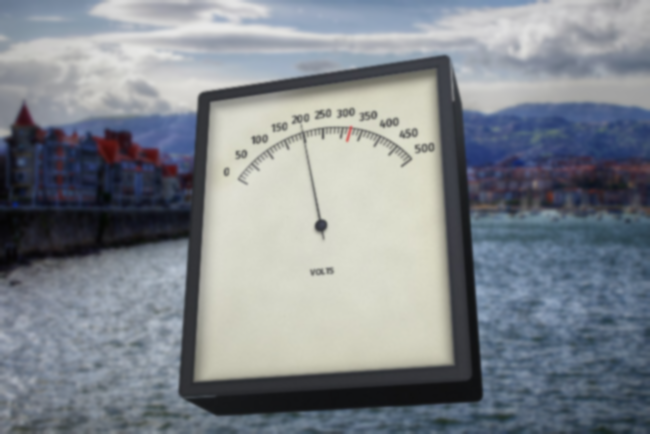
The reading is 200 V
